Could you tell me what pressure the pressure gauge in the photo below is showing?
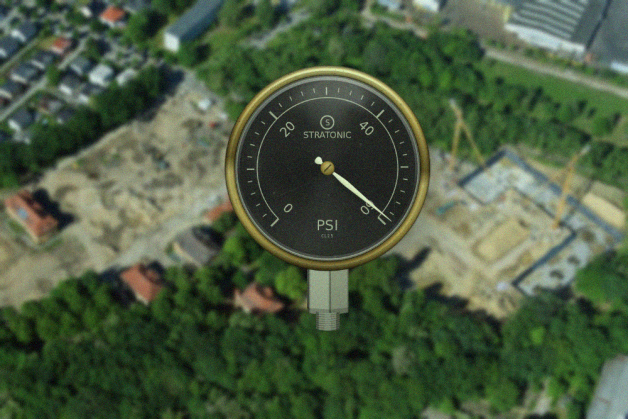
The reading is 59 psi
